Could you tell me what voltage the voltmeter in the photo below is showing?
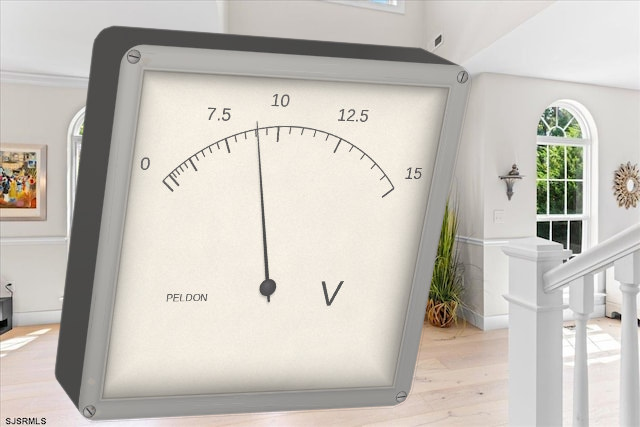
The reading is 9 V
